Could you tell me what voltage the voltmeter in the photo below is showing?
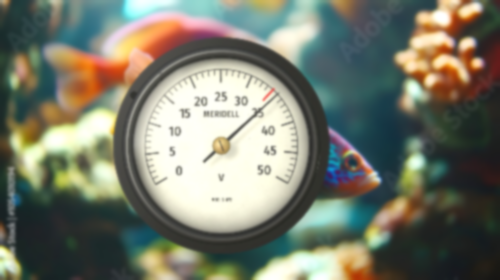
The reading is 35 V
